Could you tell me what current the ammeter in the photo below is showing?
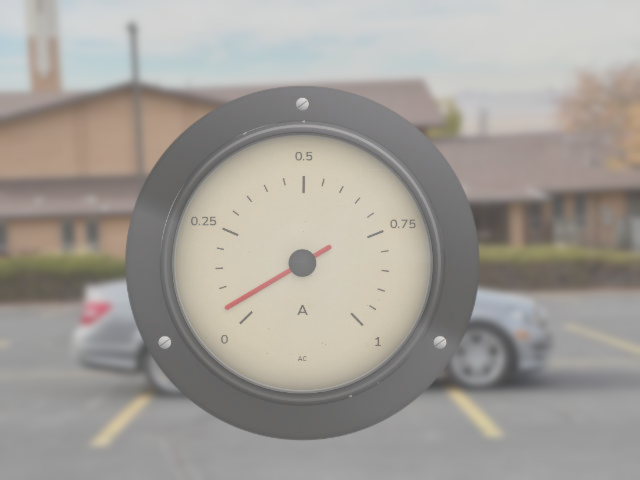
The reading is 0.05 A
